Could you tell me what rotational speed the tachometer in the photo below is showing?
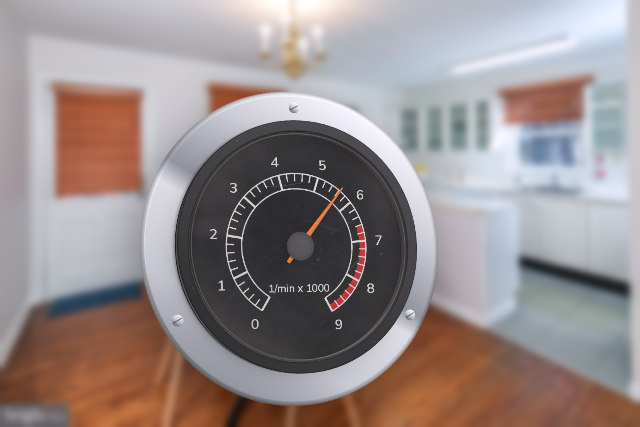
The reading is 5600 rpm
